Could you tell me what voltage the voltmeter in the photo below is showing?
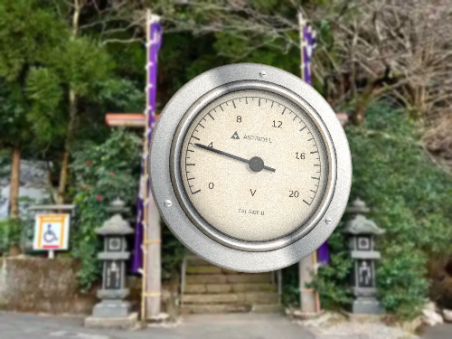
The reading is 3.5 V
